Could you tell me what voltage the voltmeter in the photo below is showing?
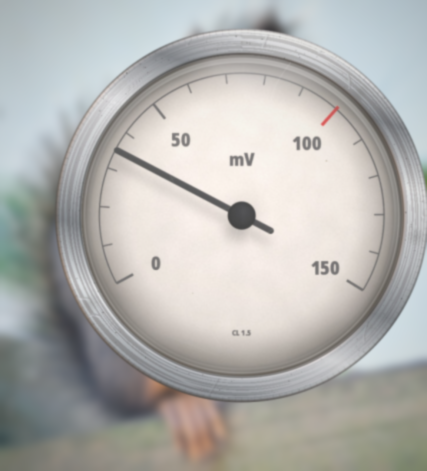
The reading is 35 mV
